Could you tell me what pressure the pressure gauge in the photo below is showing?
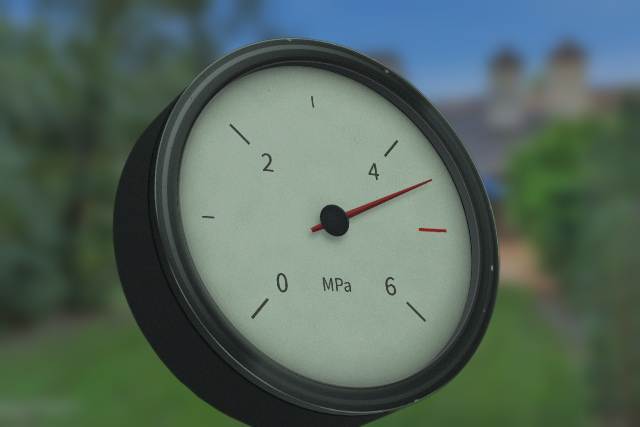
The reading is 4.5 MPa
